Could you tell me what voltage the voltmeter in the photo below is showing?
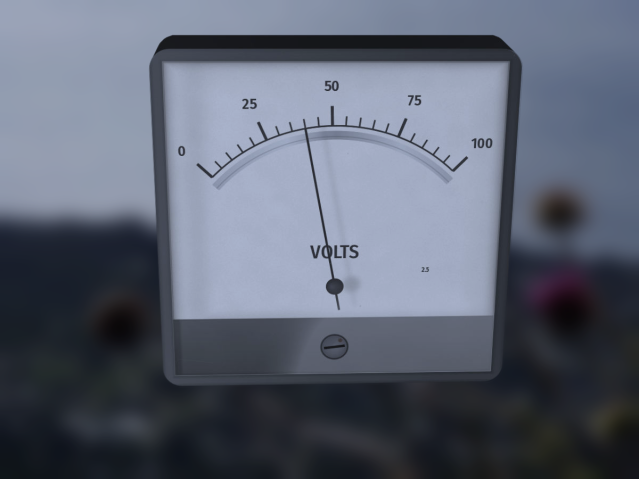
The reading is 40 V
